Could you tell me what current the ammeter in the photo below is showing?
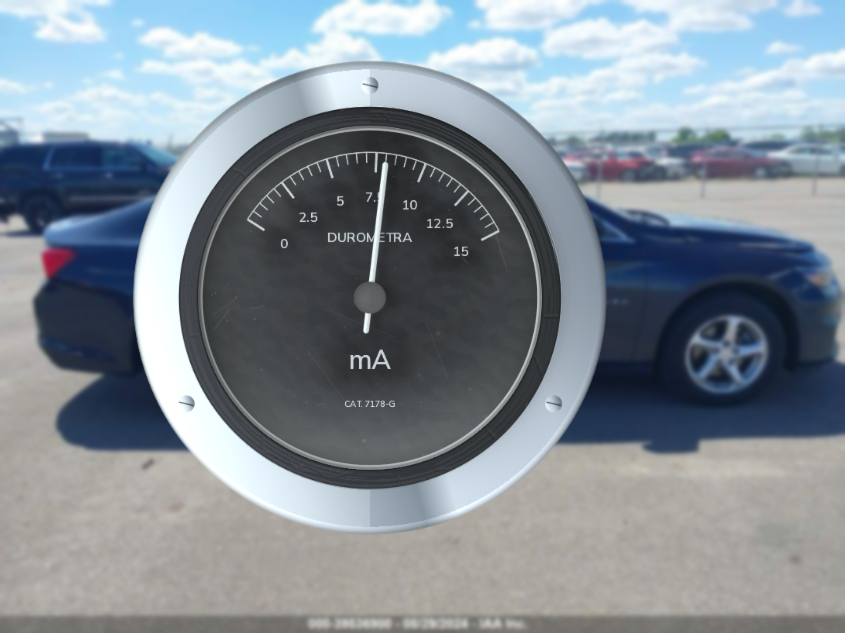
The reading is 8 mA
